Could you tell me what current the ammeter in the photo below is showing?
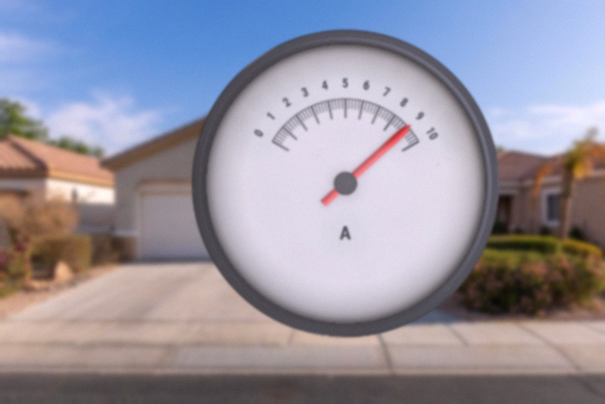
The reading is 9 A
